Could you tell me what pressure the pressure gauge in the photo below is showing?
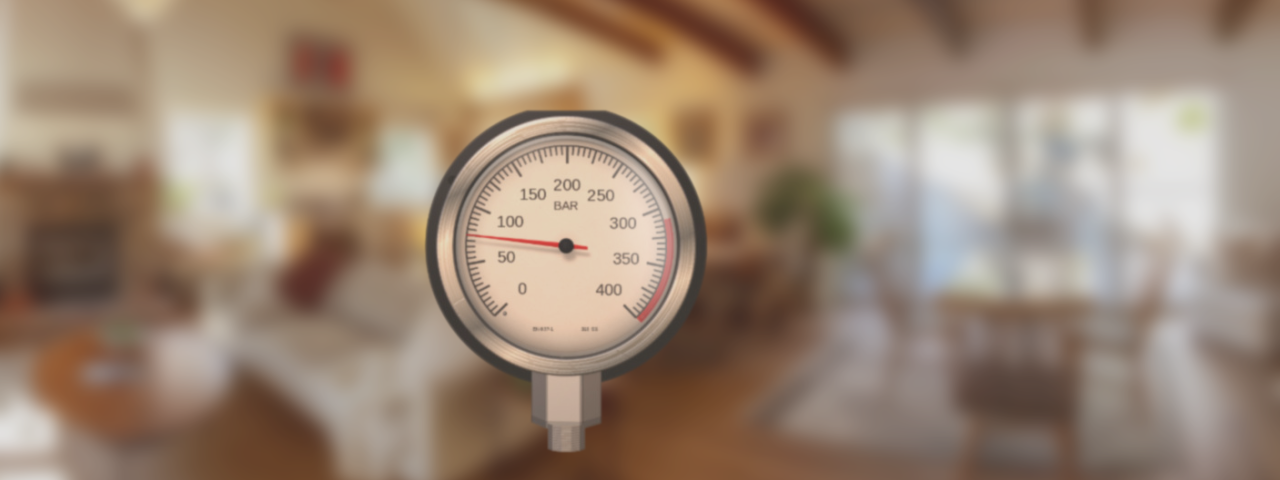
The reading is 75 bar
